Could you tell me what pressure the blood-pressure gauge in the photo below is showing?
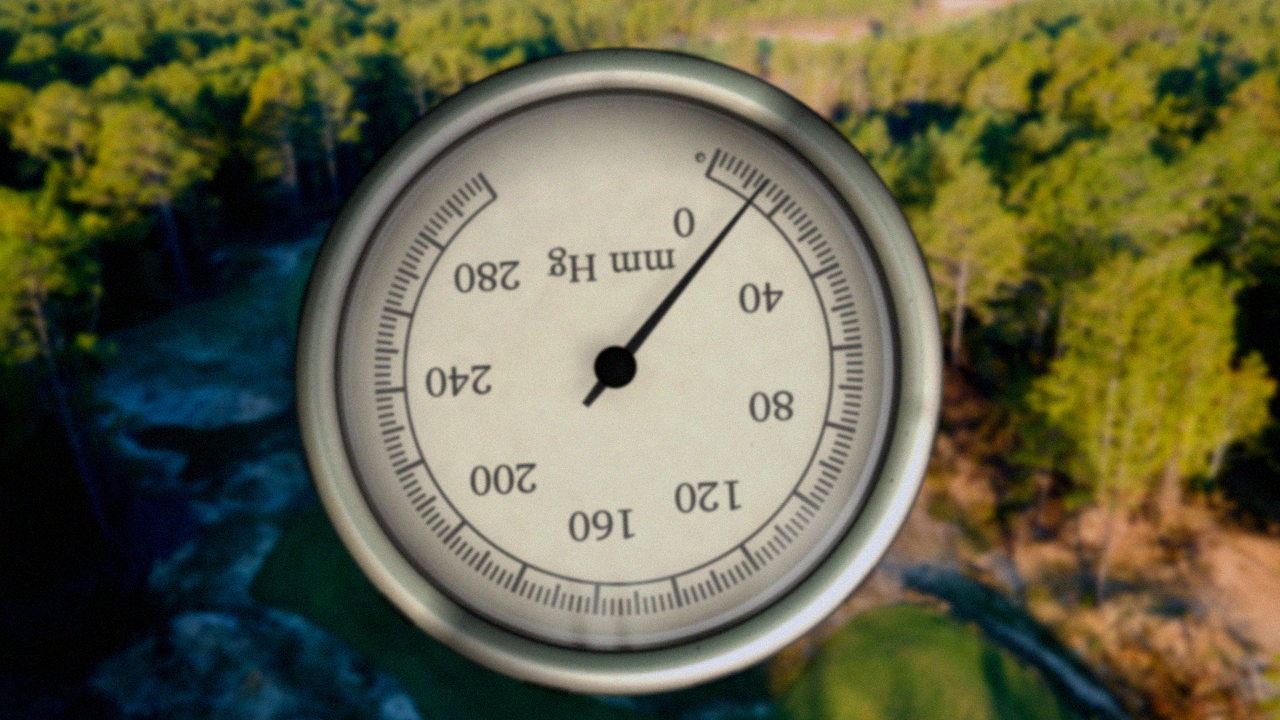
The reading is 14 mmHg
